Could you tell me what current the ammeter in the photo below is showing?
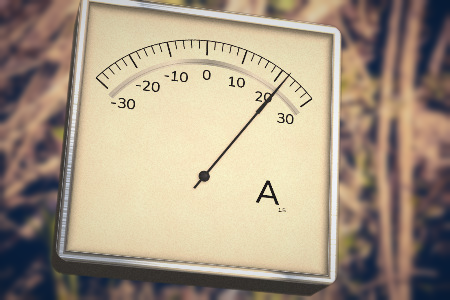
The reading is 22 A
